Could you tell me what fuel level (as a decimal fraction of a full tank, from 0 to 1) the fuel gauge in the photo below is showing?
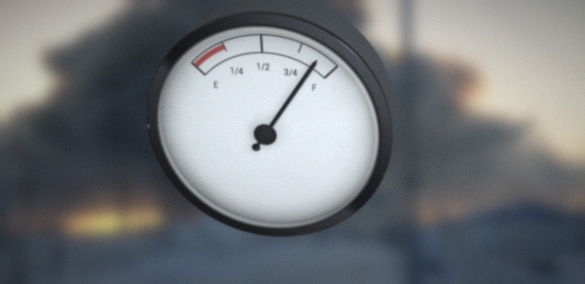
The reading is 0.875
